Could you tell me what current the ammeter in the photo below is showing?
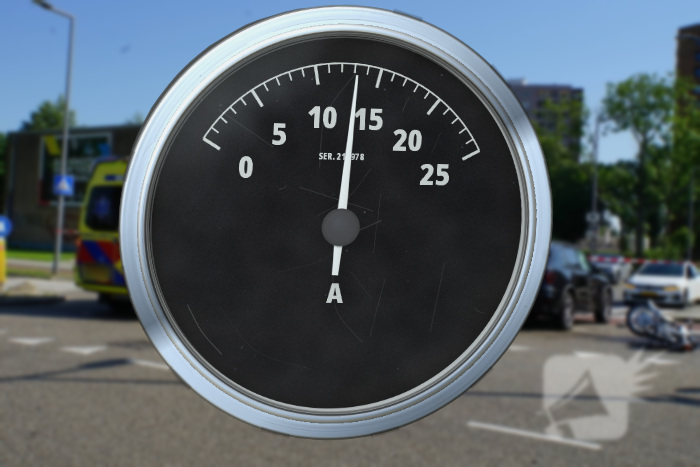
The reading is 13 A
